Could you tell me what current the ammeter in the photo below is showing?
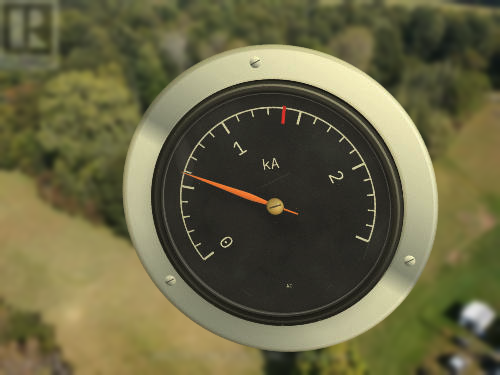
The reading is 0.6 kA
